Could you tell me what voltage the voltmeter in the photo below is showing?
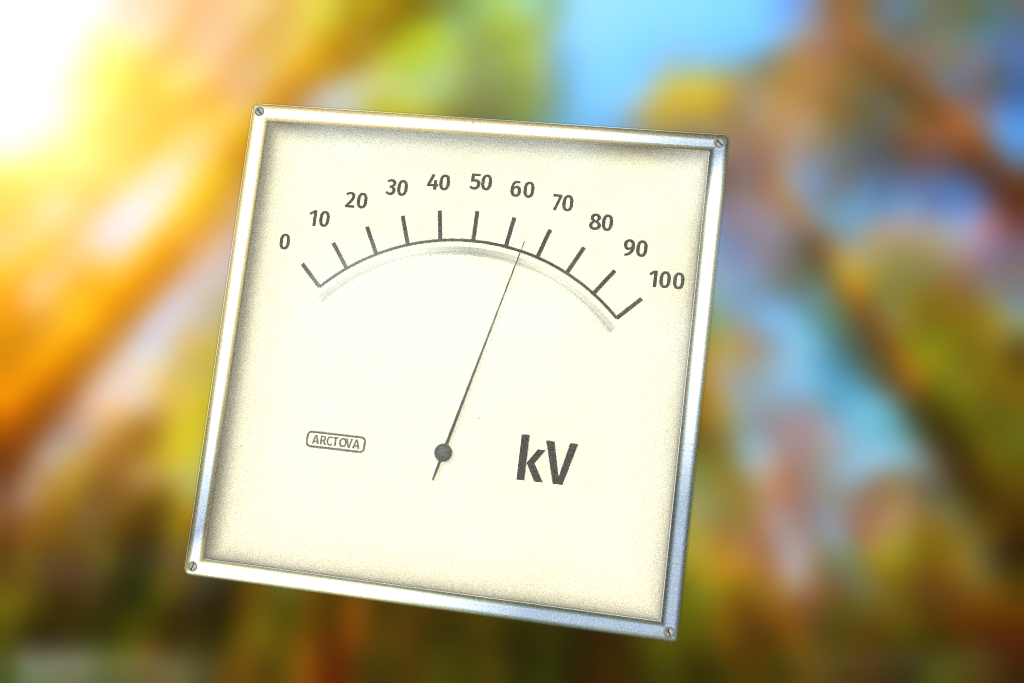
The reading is 65 kV
